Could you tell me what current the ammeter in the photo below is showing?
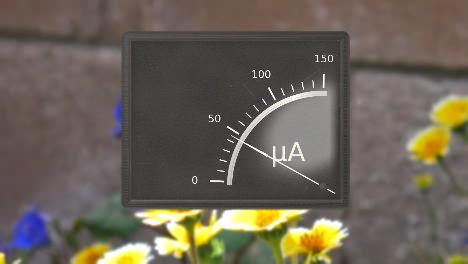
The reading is 45 µA
